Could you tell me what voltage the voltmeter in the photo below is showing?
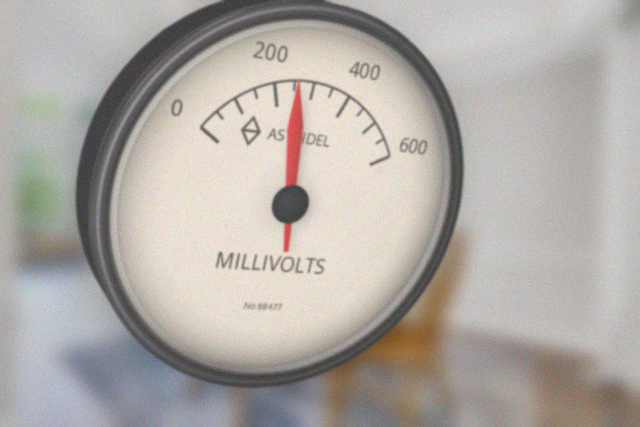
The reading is 250 mV
